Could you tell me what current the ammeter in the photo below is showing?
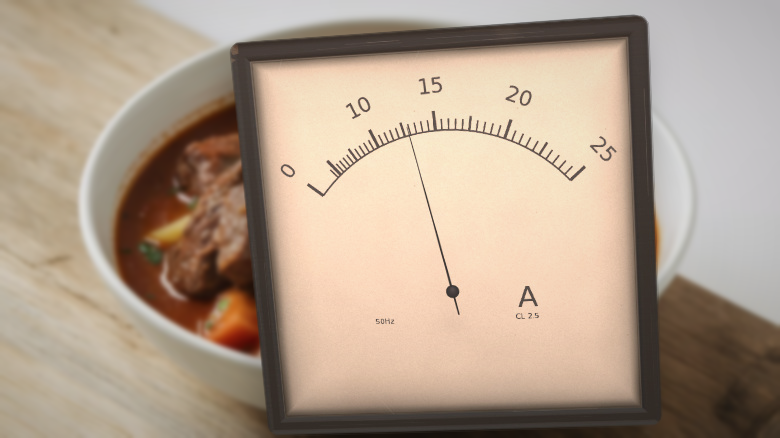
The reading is 13 A
